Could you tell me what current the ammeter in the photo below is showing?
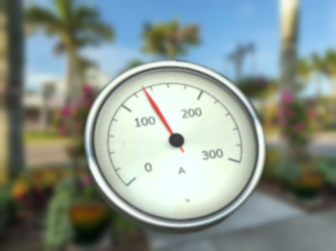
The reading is 130 A
